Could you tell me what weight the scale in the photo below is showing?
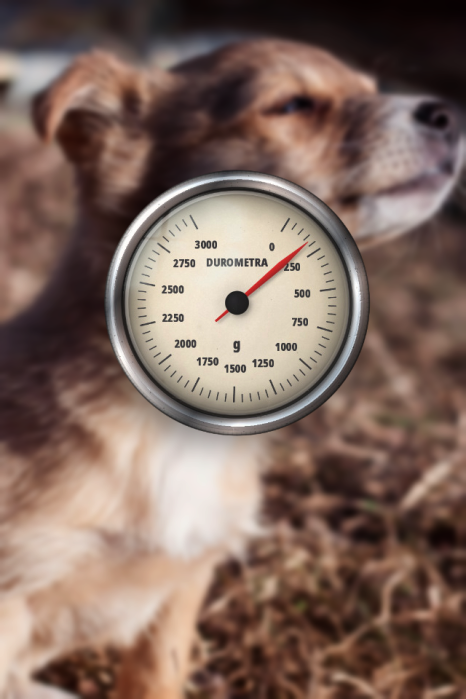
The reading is 175 g
